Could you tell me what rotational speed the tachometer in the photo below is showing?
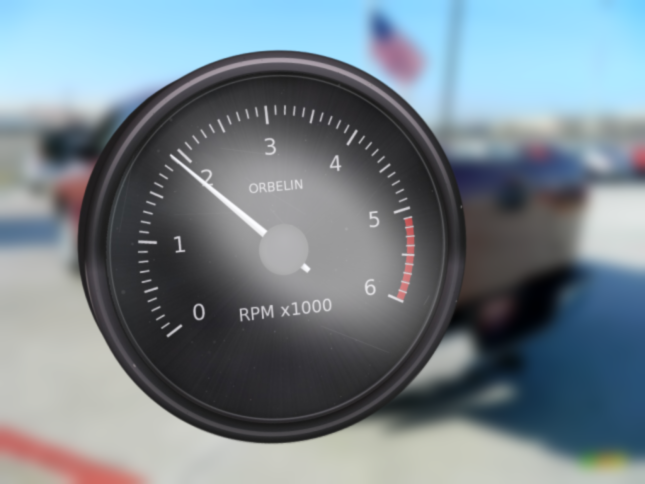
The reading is 1900 rpm
